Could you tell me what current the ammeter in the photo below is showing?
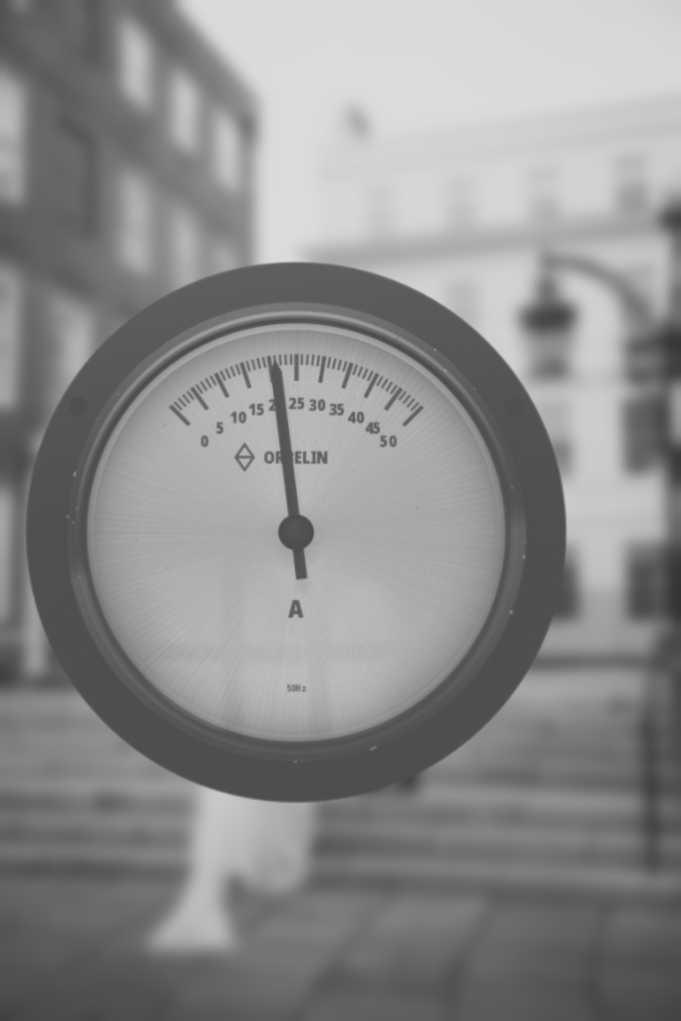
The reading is 21 A
